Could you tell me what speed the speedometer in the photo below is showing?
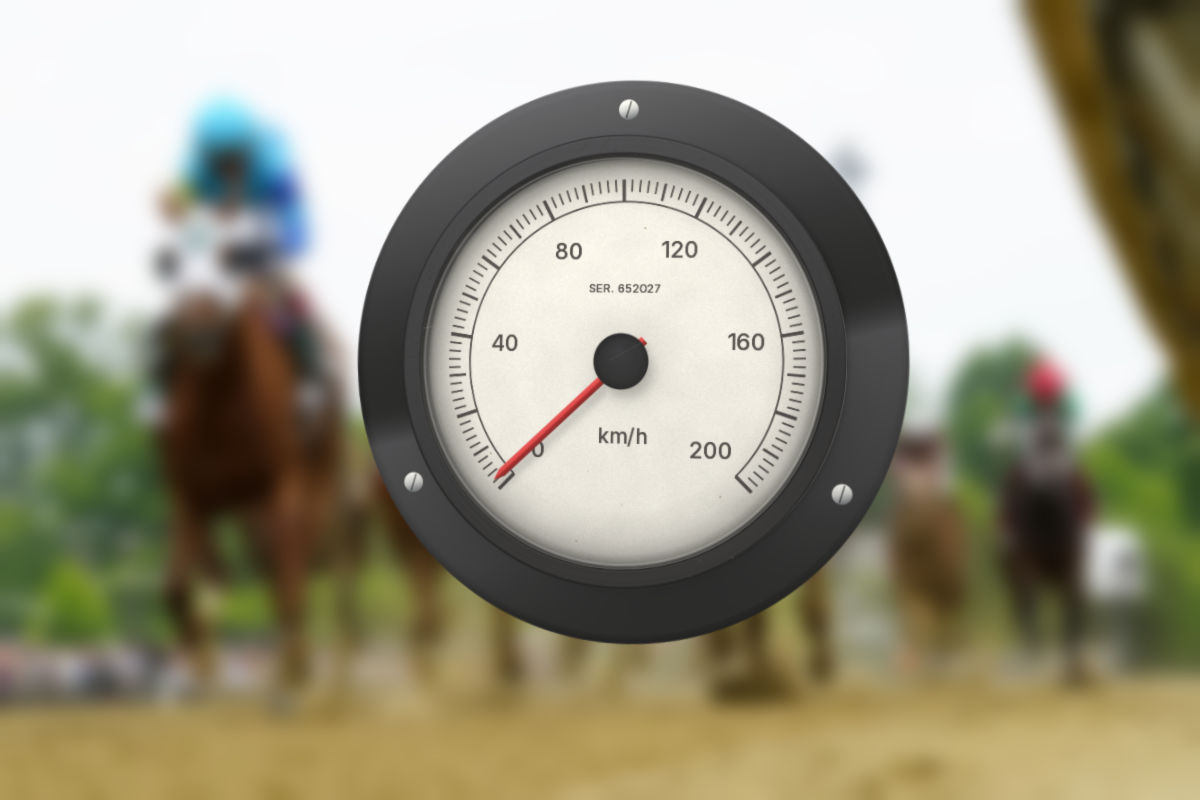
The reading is 2 km/h
